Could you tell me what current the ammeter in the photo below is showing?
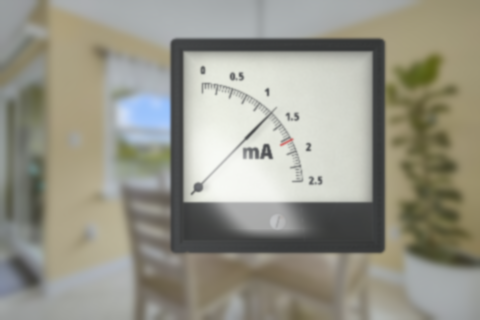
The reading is 1.25 mA
